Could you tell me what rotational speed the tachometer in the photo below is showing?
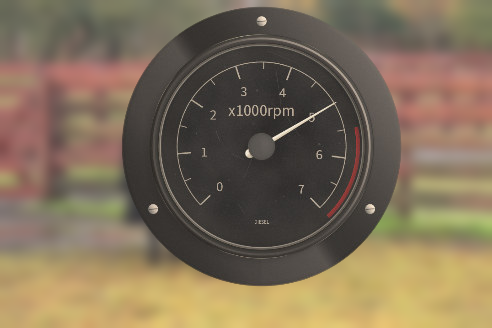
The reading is 5000 rpm
